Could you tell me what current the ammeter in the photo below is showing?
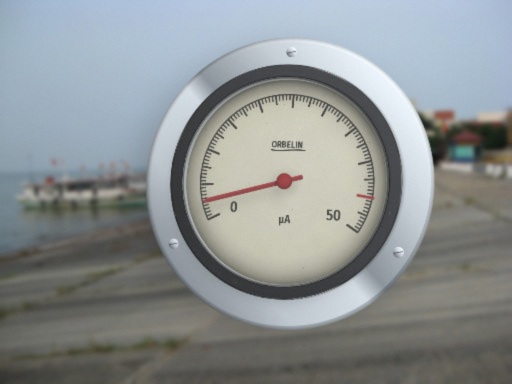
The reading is 2.5 µA
